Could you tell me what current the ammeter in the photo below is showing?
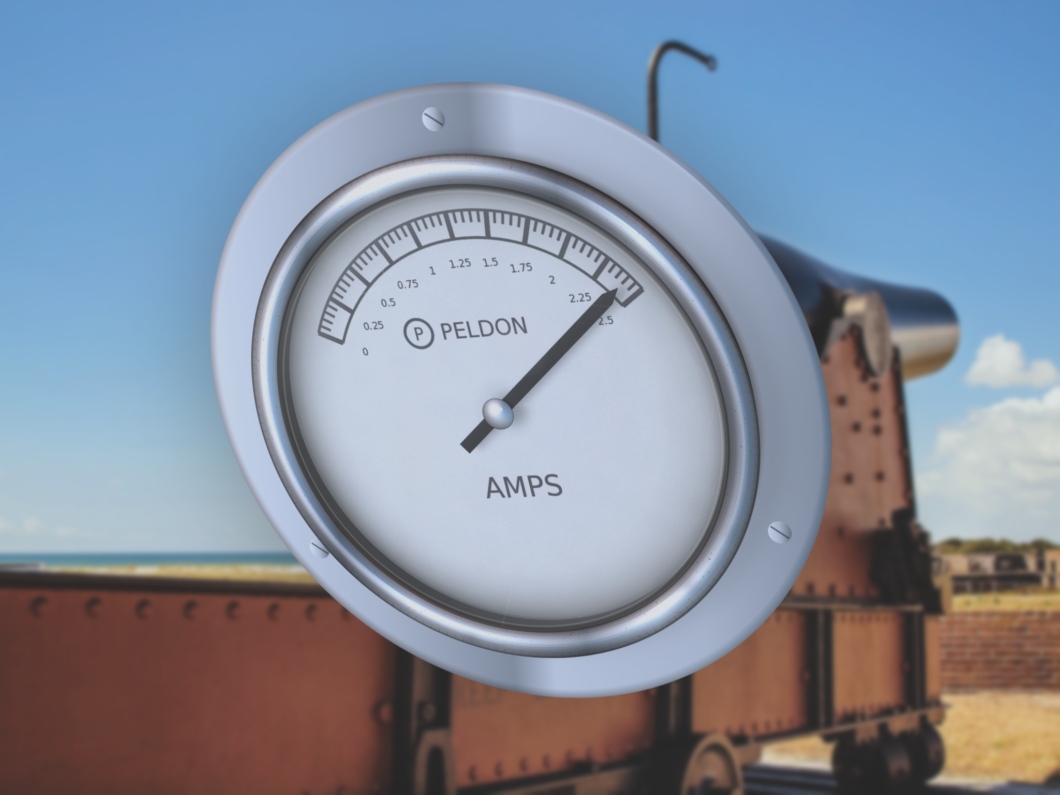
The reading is 2.4 A
